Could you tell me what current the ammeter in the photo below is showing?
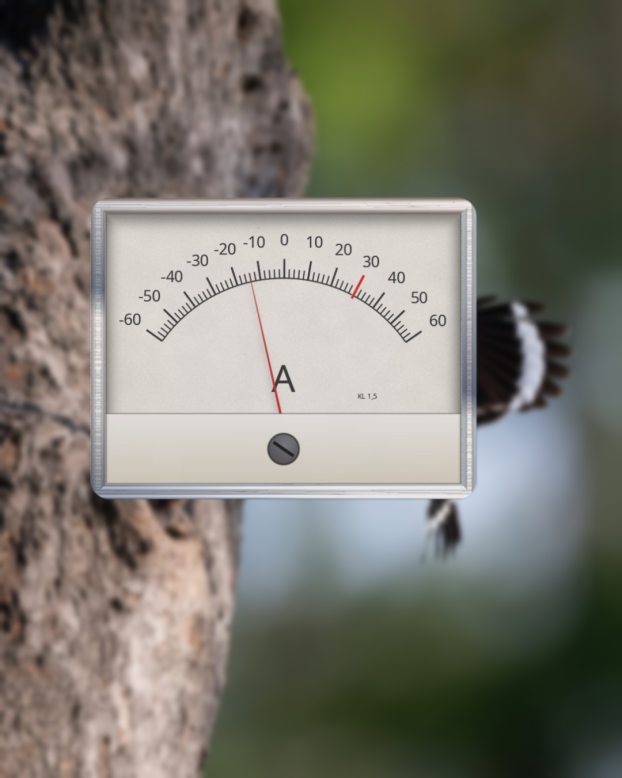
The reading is -14 A
